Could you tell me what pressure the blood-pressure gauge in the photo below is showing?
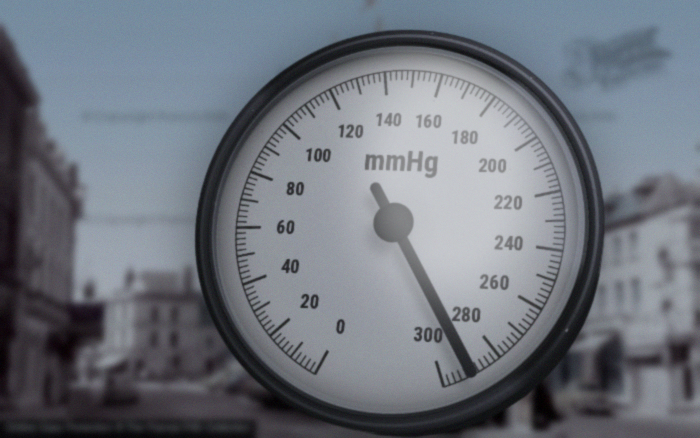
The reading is 290 mmHg
